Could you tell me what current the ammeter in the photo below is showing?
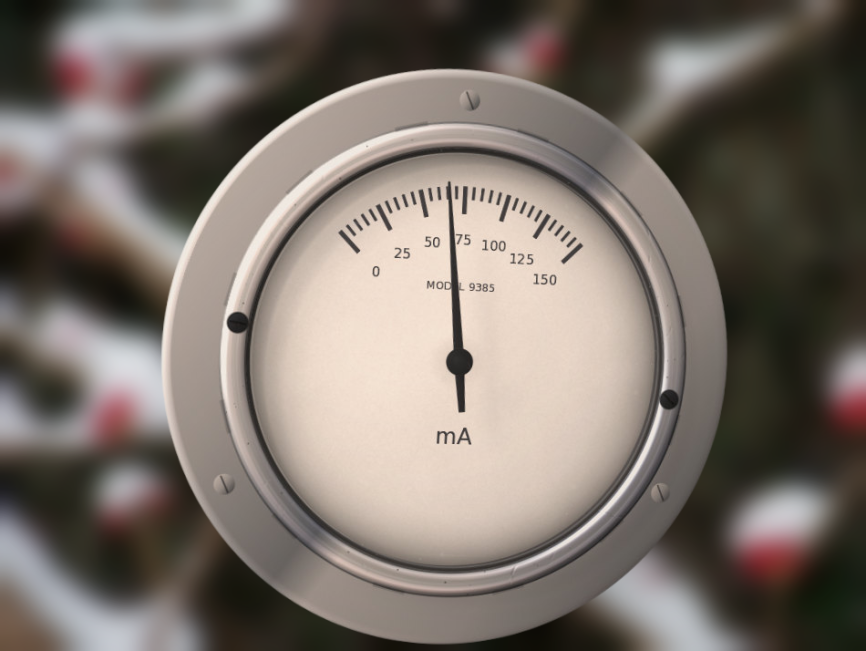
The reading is 65 mA
